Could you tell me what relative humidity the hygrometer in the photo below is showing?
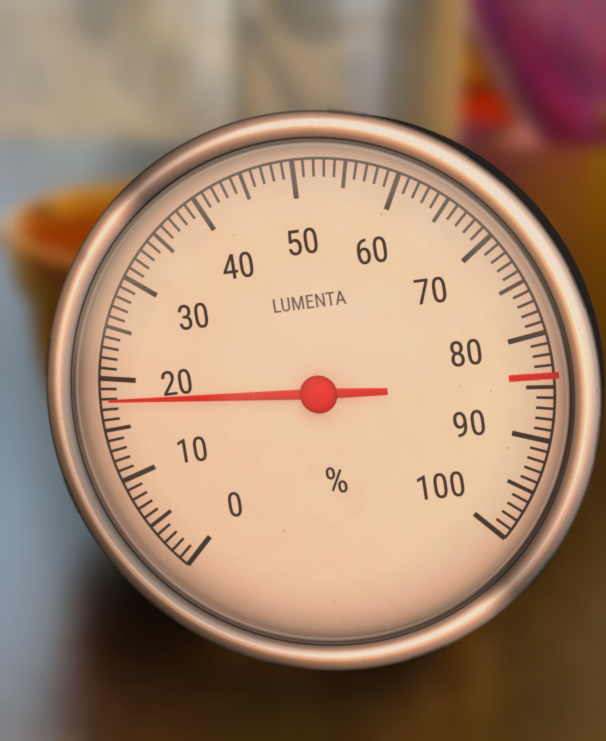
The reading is 18 %
